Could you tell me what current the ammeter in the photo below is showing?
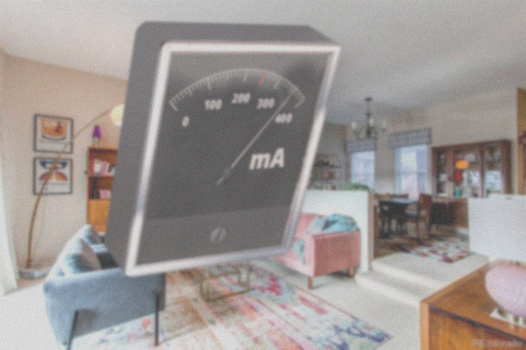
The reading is 350 mA
